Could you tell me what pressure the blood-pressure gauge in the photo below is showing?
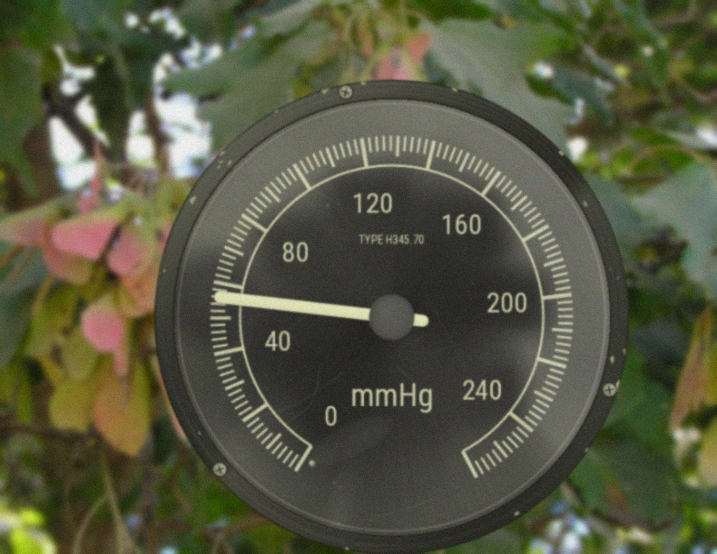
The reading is 56 mmHg
